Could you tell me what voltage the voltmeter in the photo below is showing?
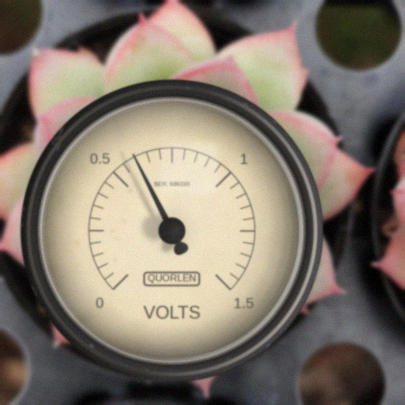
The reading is 0.6 V
